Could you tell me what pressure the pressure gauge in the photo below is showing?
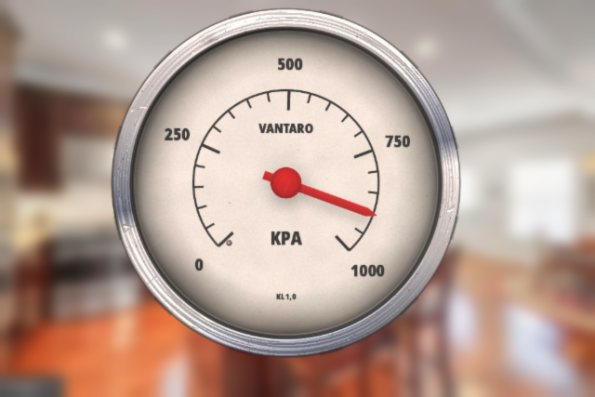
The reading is 900 kPa
